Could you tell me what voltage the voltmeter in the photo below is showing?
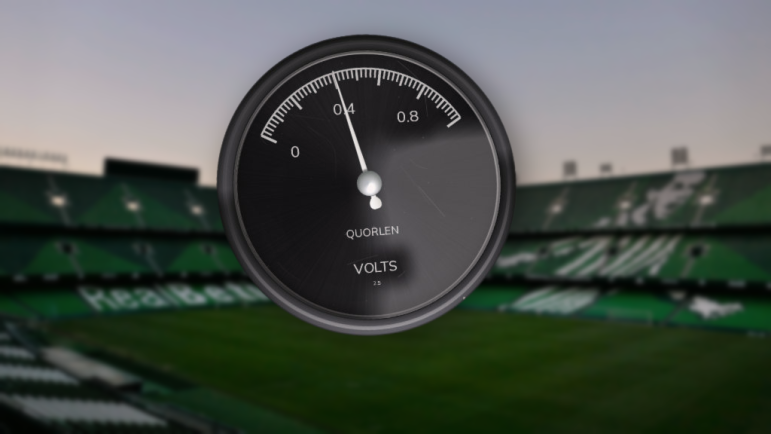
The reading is 0.4 V
